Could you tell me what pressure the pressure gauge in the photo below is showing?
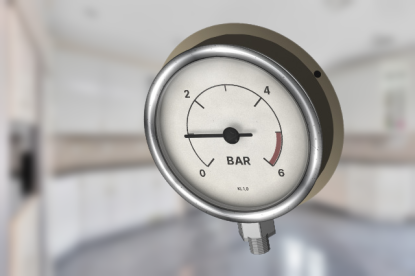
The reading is 1 bar
